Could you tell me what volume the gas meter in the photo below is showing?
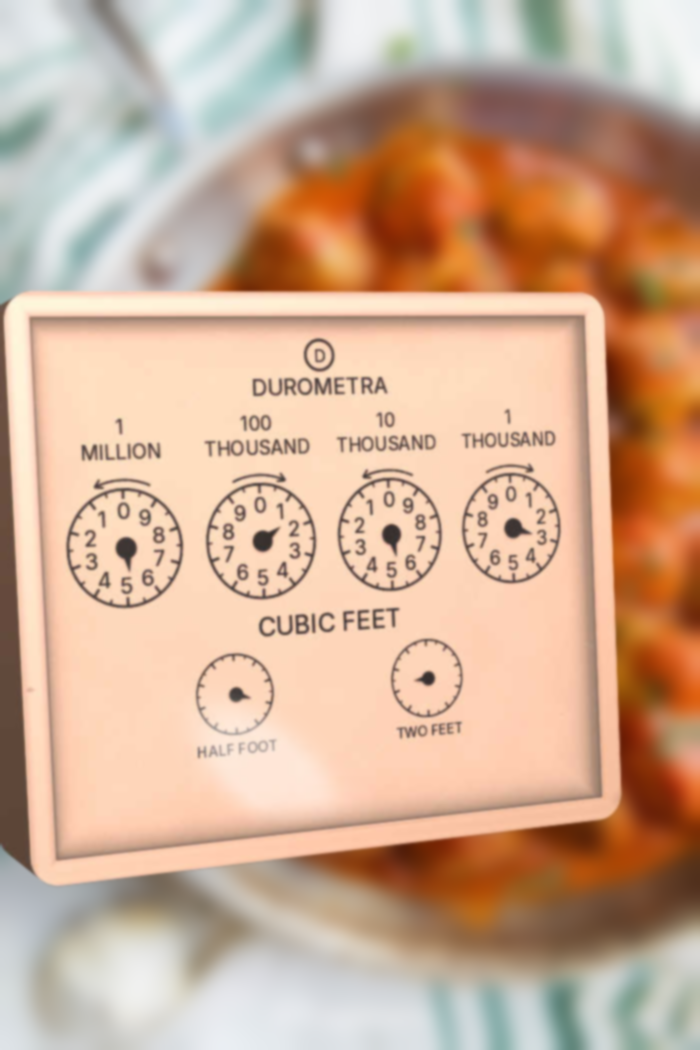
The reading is 515300 ft³
